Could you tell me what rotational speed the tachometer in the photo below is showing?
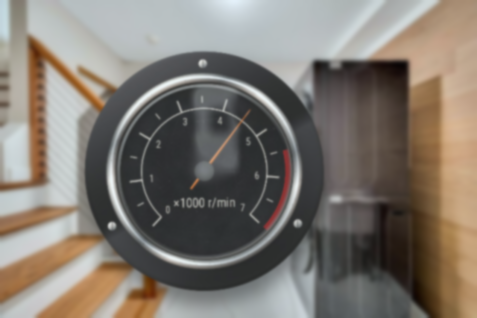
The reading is 4500 rpm
